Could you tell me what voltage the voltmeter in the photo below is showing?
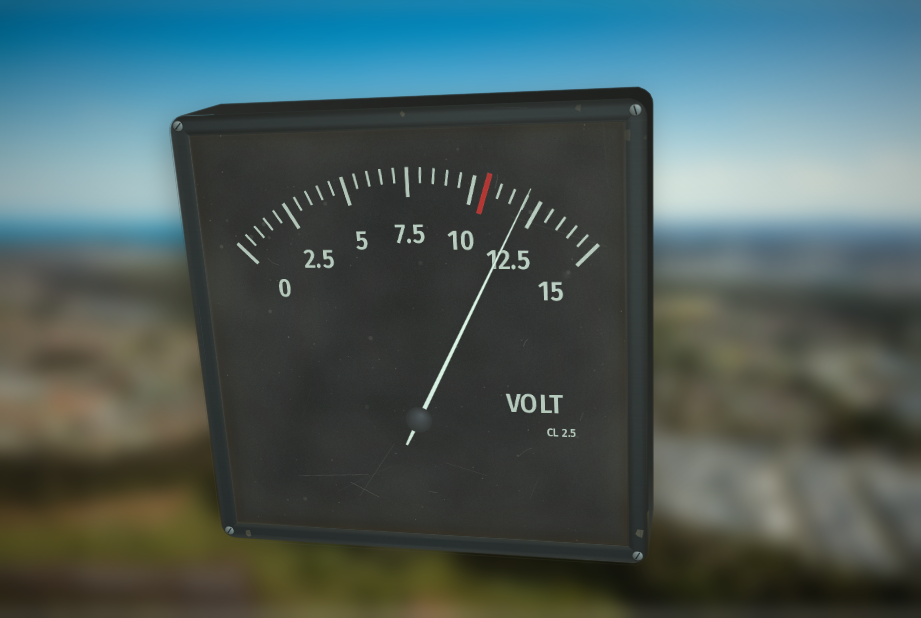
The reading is 12 V
